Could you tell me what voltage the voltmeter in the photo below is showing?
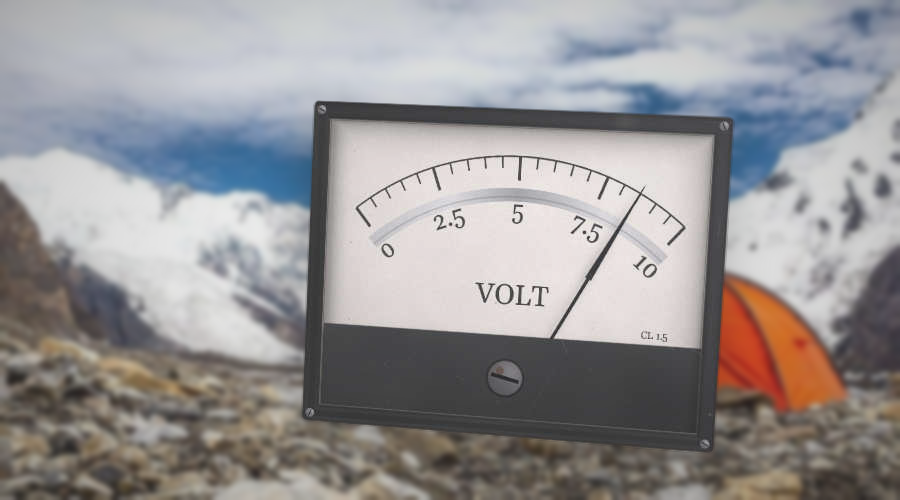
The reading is 8.5 V
